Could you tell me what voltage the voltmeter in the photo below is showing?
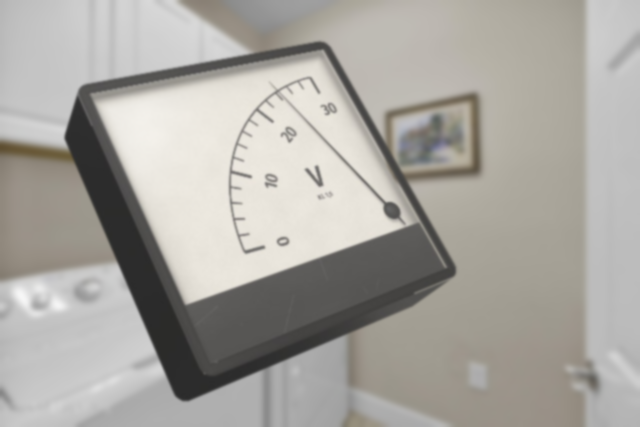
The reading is 24 V
